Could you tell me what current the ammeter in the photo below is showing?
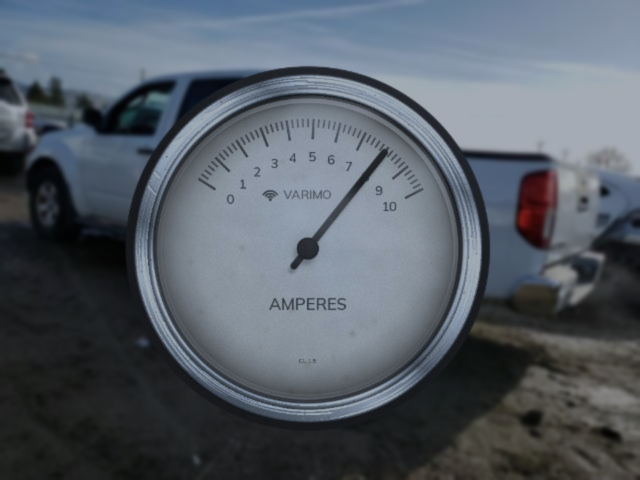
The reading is 8 A
